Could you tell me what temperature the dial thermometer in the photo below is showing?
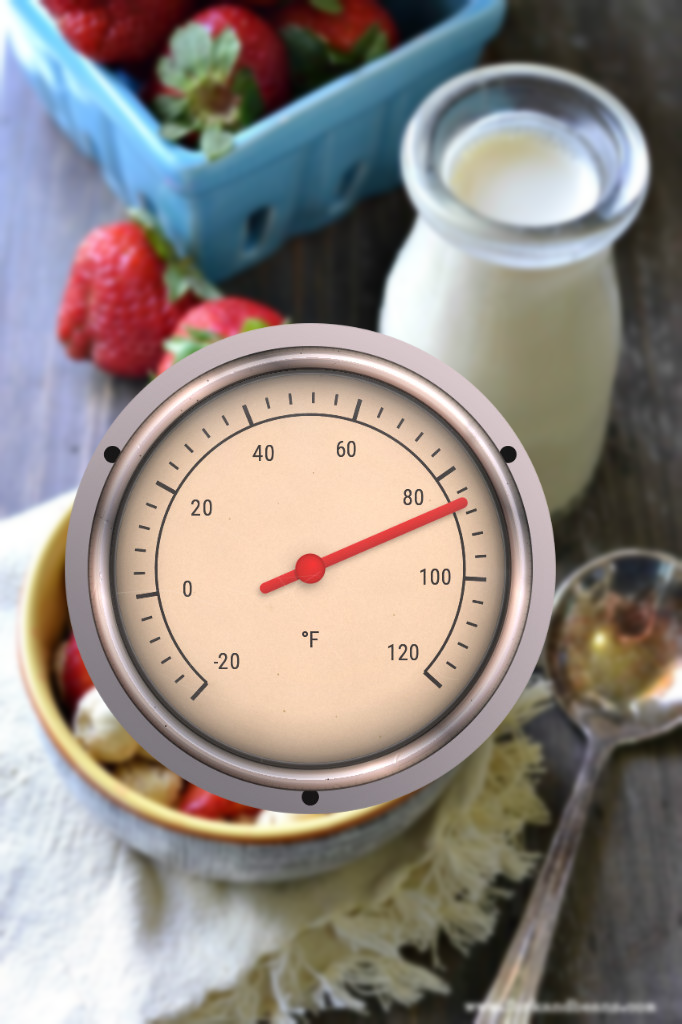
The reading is 86 °F
